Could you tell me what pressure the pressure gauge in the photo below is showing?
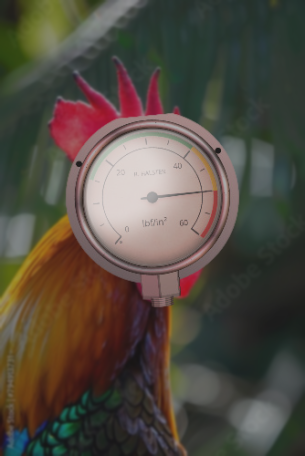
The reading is 50 psi
